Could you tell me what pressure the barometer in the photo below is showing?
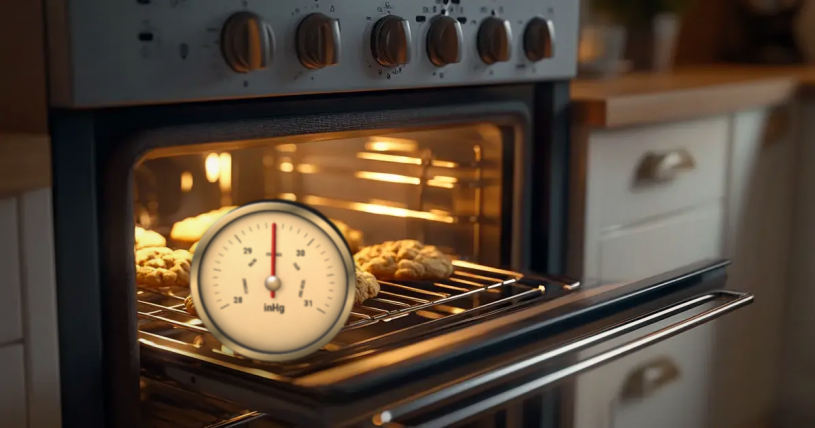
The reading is 29.5 inHg
